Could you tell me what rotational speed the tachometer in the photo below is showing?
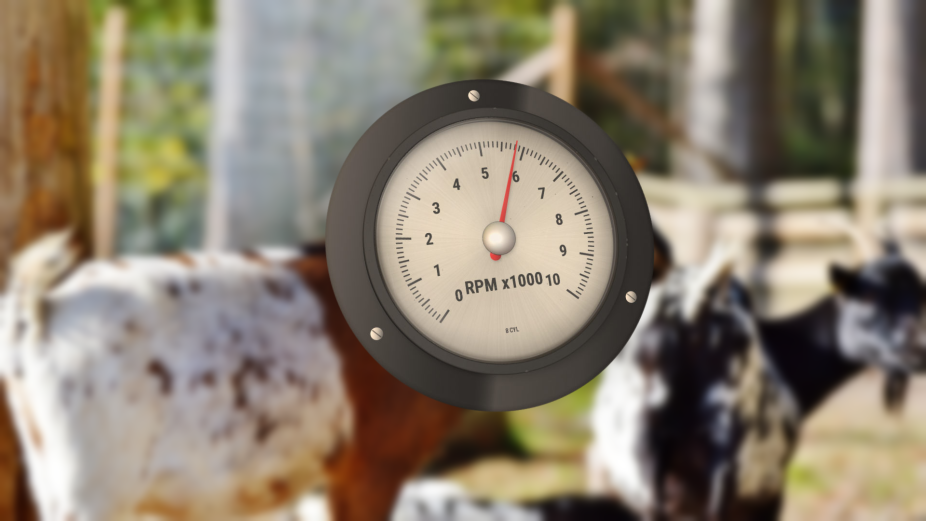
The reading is 5800 rpm
